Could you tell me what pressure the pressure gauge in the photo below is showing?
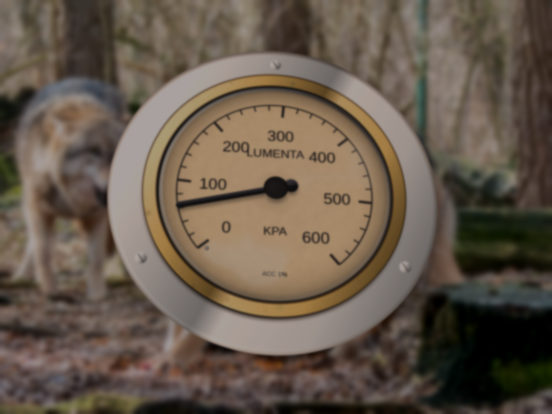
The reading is 60 kPa
